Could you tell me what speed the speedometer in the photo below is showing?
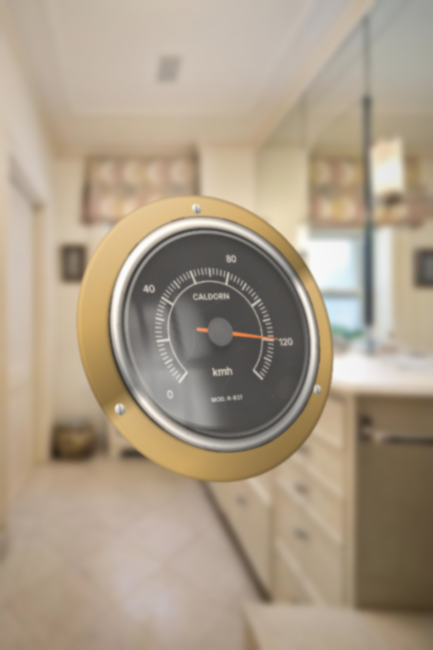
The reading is 120 km/h
